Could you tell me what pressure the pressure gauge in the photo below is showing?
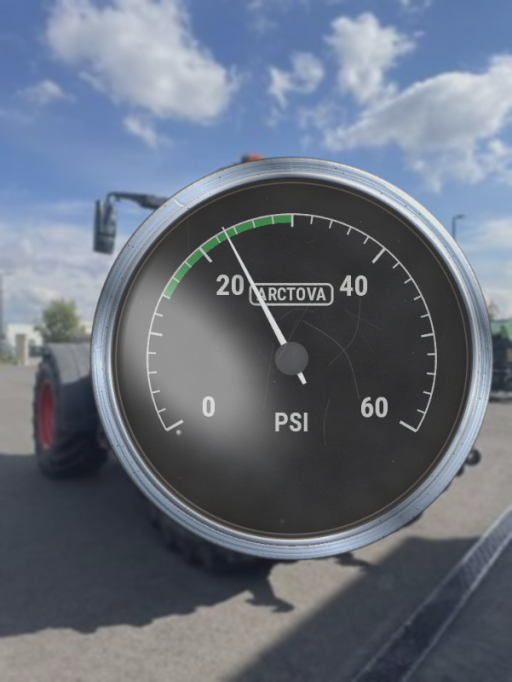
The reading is 23 psi
